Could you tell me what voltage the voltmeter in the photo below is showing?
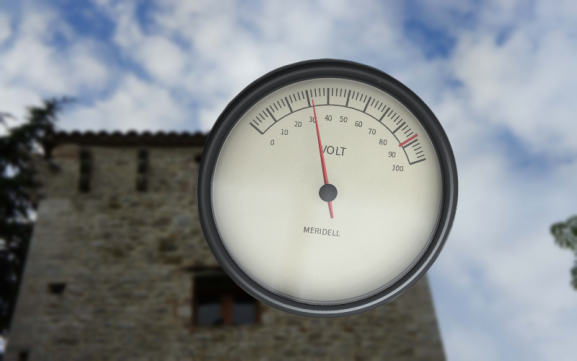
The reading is 32 V
